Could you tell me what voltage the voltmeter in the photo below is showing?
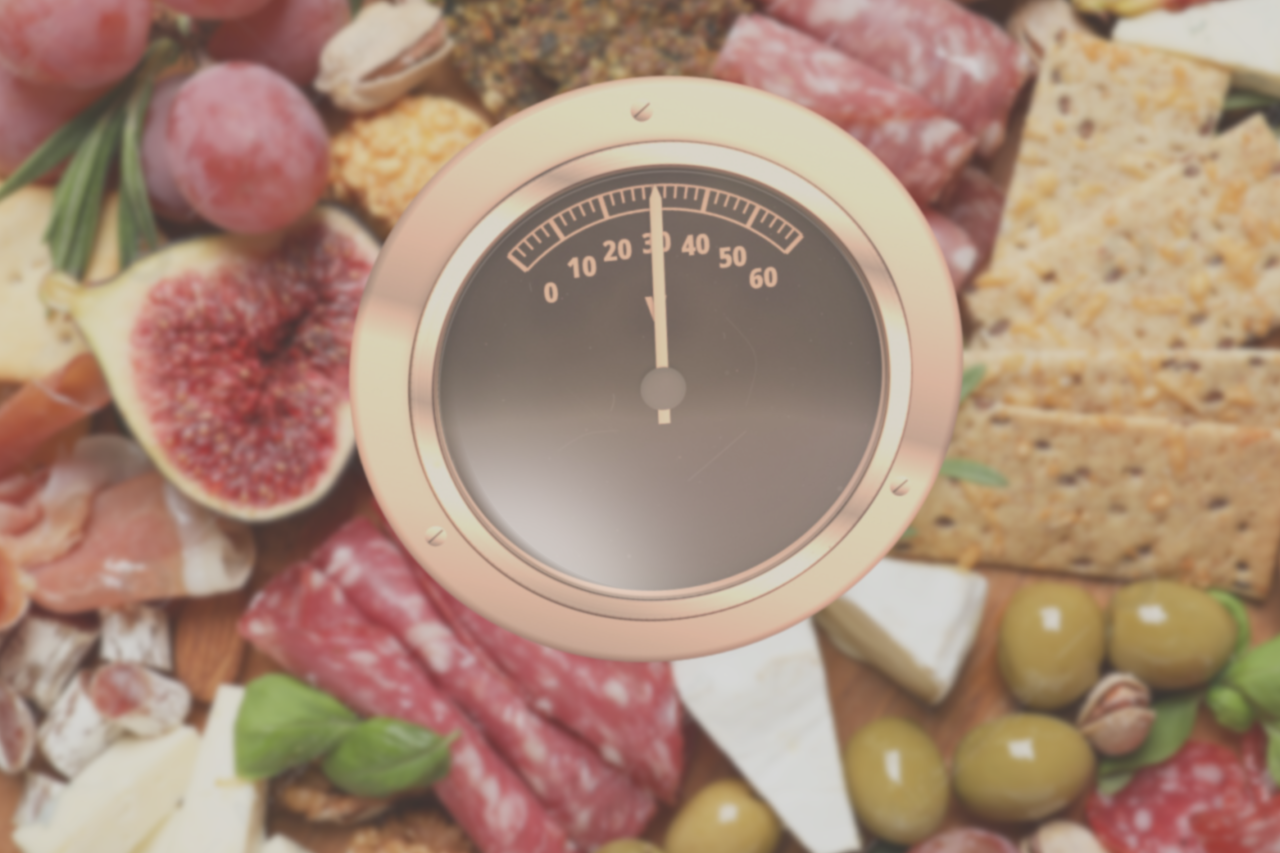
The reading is 30 V
